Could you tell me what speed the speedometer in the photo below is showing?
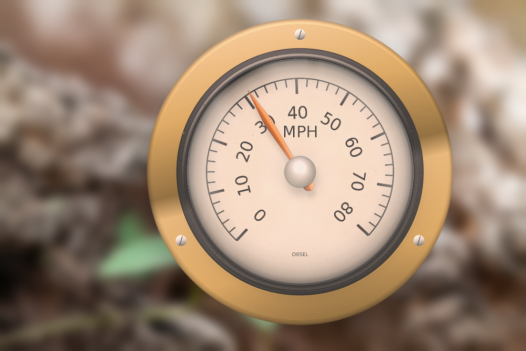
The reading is 31 mph
